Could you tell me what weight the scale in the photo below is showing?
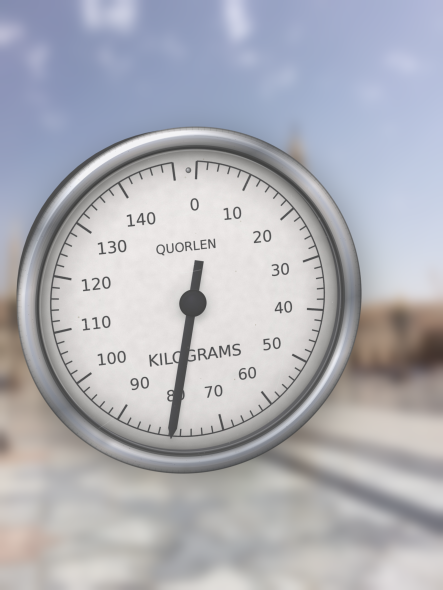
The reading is 80 kg
